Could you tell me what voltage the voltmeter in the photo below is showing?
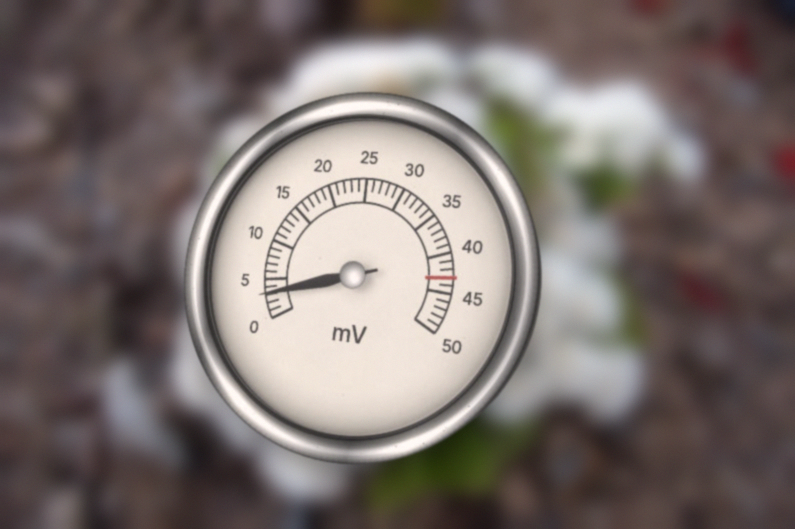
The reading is 3 mV
